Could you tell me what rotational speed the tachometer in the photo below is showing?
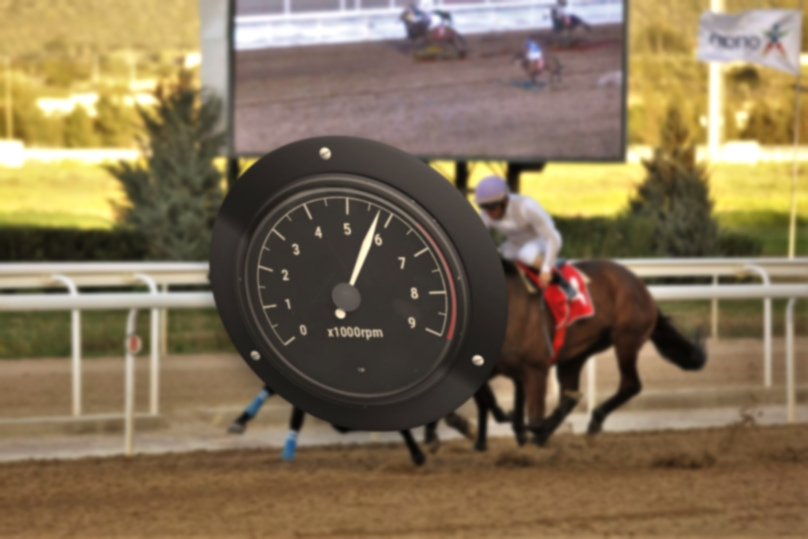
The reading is 5750 rpm
